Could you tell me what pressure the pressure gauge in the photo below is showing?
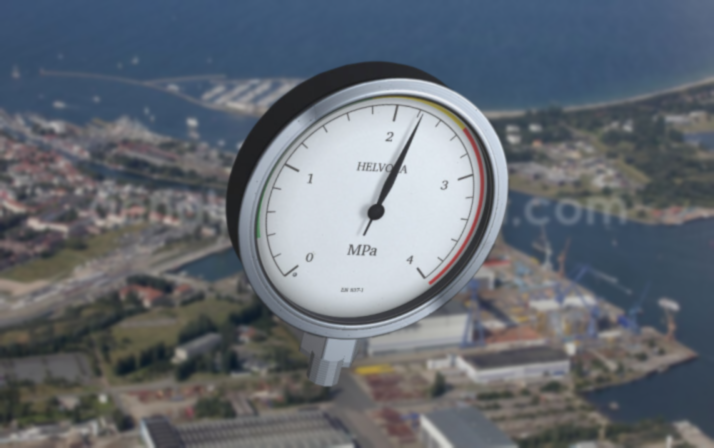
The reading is 2.2 MPa
